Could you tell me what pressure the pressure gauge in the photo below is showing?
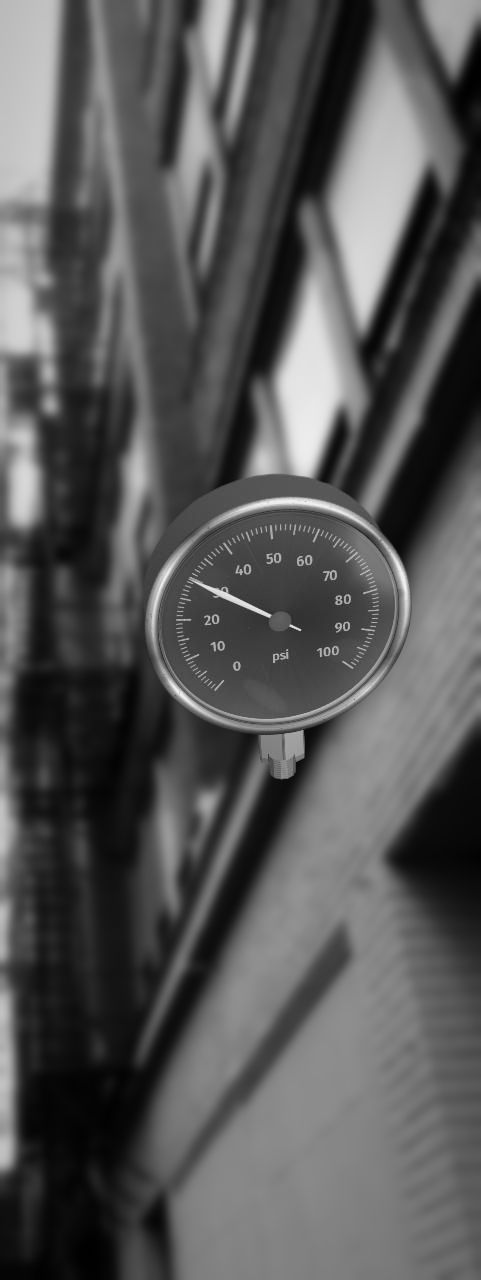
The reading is 30 psi
